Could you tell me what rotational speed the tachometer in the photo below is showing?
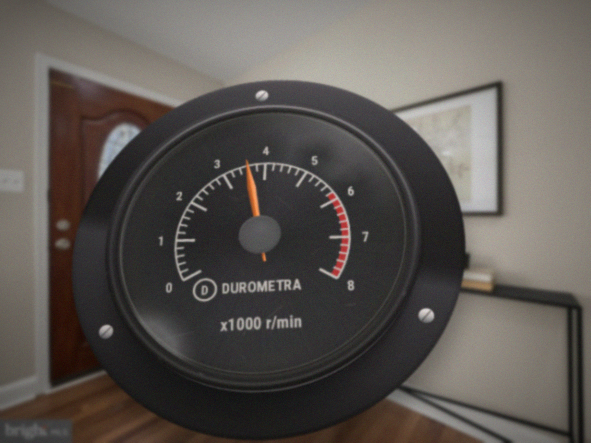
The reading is 3600 rpm
